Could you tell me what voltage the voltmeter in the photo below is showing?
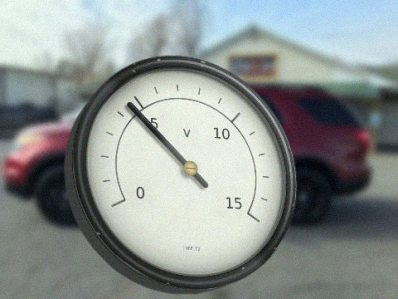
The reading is 4.5 V
